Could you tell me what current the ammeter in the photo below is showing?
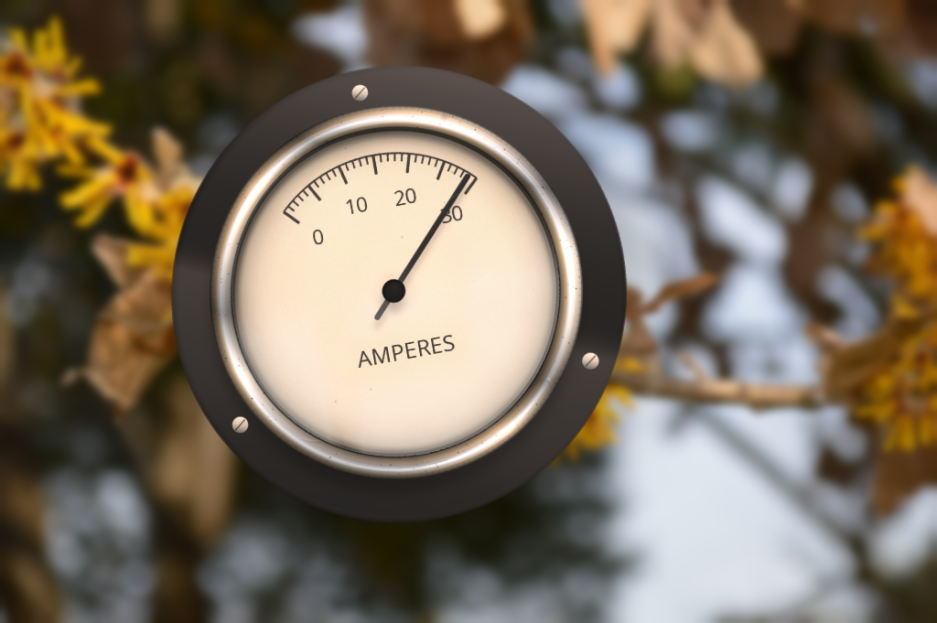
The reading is 29 A
